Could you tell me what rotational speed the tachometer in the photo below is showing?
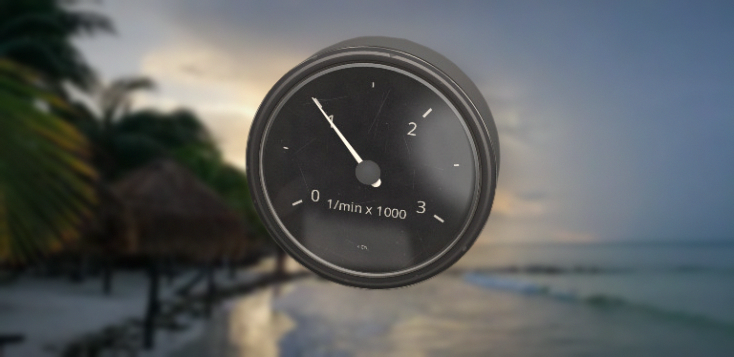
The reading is 1000 rpm
